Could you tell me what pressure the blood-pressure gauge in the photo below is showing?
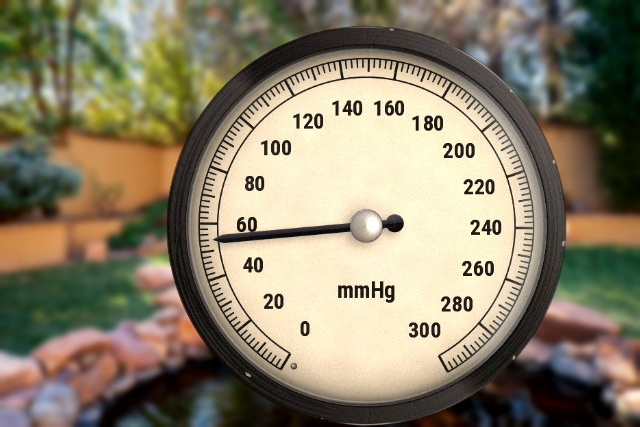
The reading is 54 mmHg
